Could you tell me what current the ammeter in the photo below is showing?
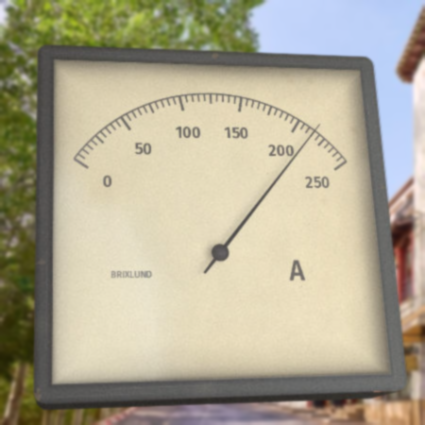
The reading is 215 A
